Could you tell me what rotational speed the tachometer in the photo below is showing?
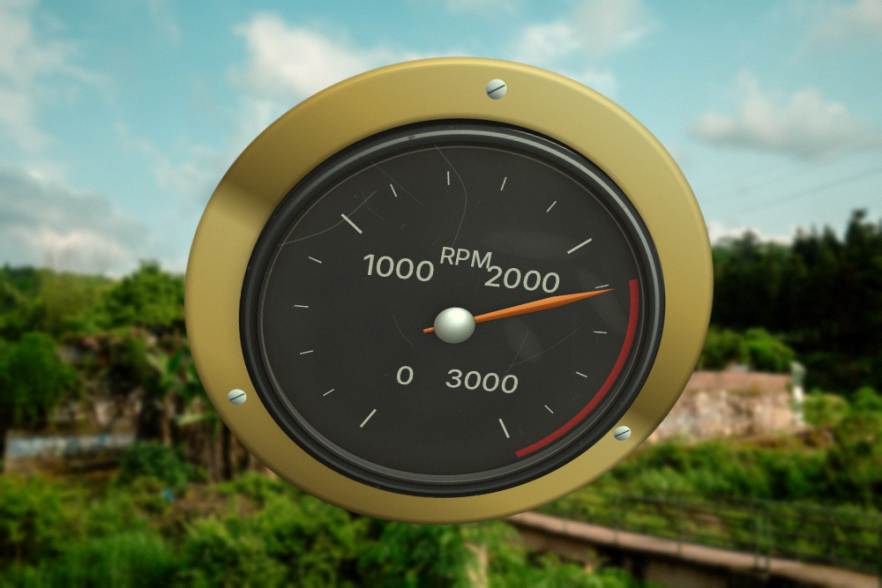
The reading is 2200 rpm
